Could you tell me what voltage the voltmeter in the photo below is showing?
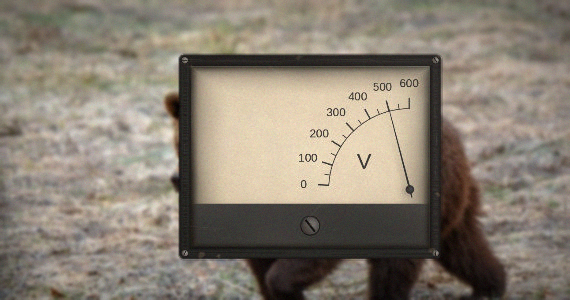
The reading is 500 V
